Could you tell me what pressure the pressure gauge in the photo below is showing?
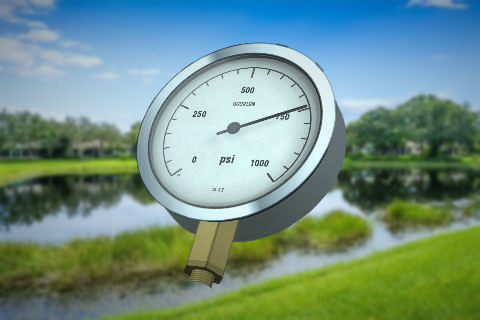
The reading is 750 psi
